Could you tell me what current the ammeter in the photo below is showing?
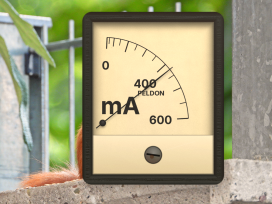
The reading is 425 mA
